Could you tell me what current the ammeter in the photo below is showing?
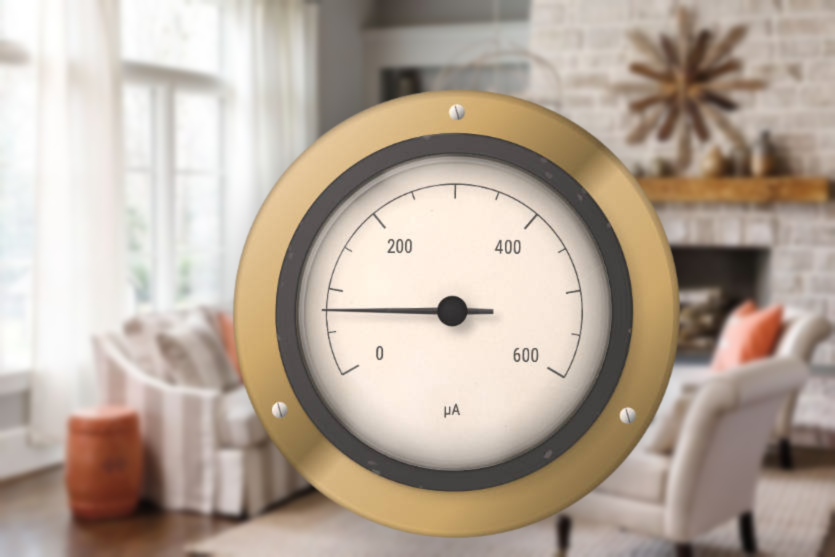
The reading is 75 µA
